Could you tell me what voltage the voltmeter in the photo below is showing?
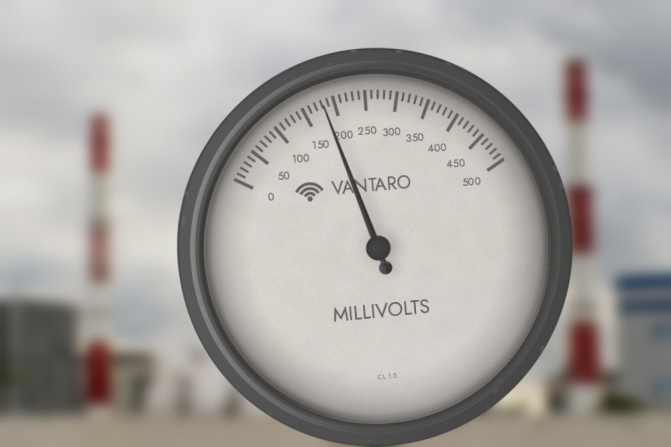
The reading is 180 mV
